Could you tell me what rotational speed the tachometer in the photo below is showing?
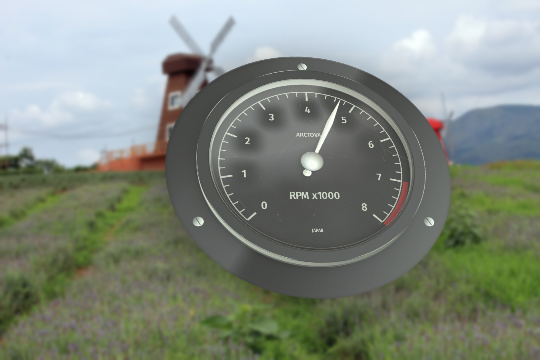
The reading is 4700 rpm
